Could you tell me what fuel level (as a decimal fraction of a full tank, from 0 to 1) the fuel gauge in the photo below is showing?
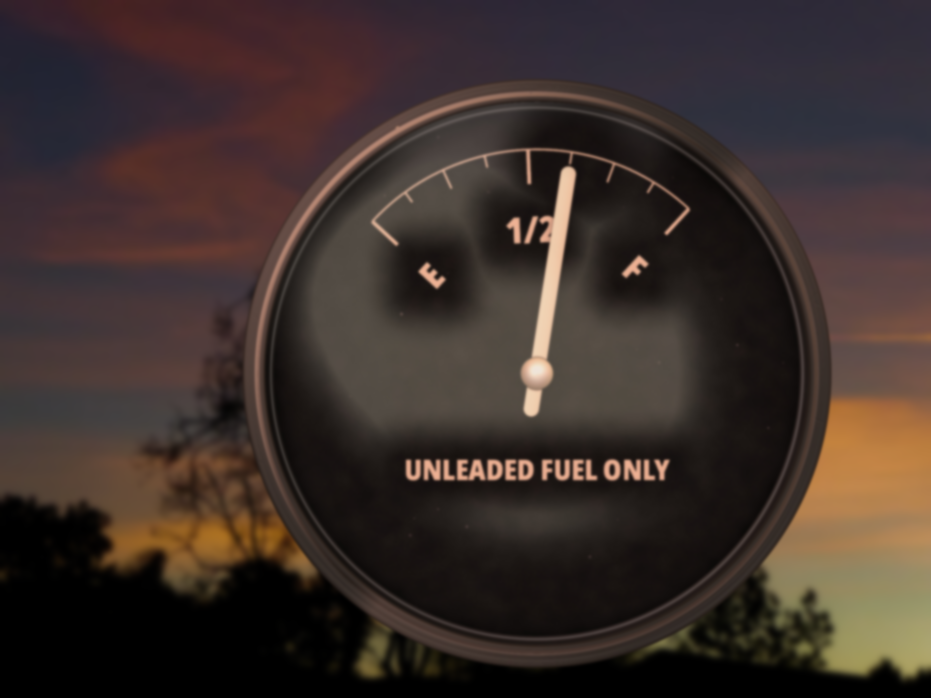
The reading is 0.625
